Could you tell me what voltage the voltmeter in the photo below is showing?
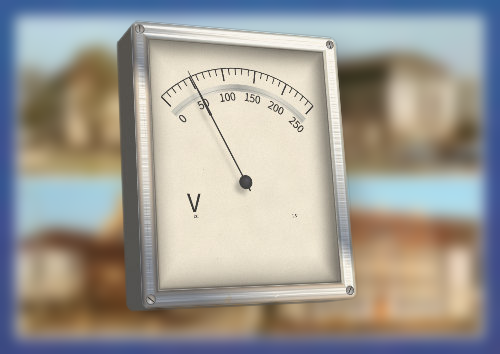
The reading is 50 V
